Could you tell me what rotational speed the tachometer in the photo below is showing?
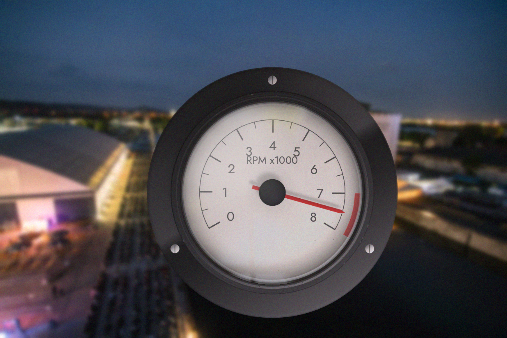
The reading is 7500 rpm
